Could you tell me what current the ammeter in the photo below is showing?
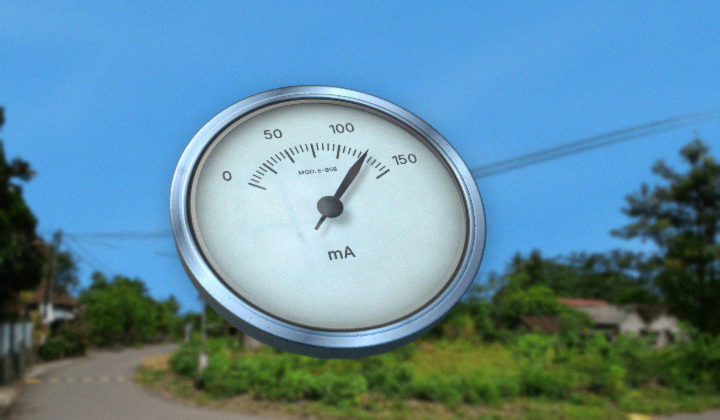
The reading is 125 mA
